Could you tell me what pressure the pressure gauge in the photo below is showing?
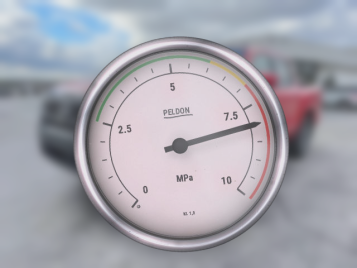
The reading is 8 MPa
